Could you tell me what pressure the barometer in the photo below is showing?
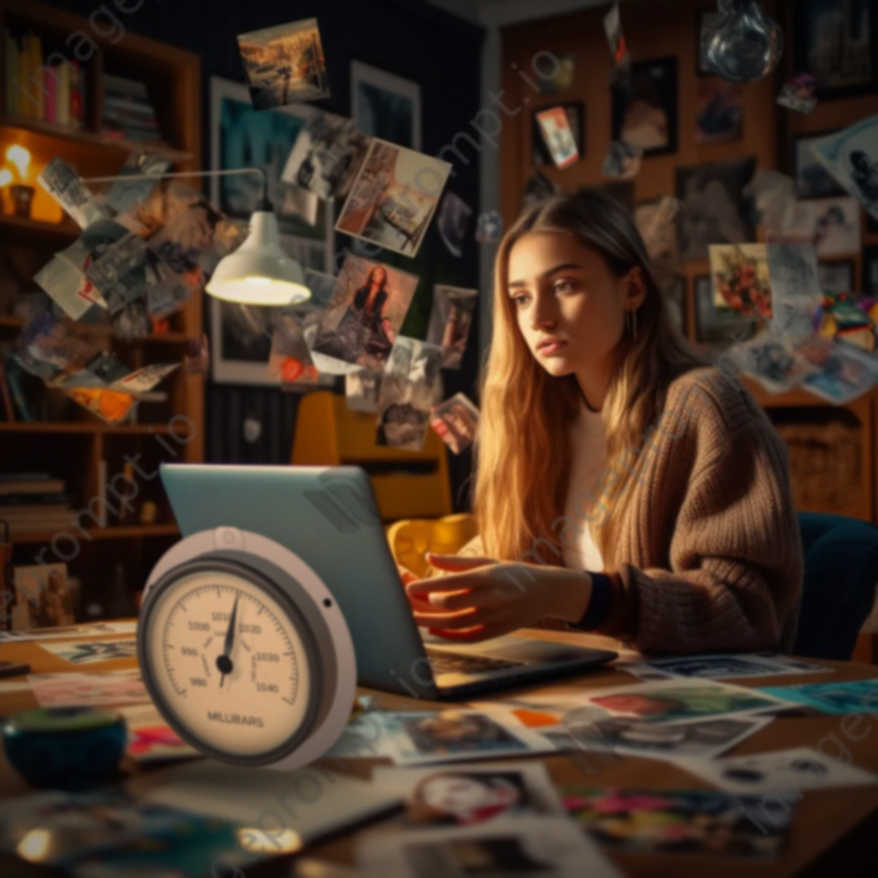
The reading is 1015 mbar
